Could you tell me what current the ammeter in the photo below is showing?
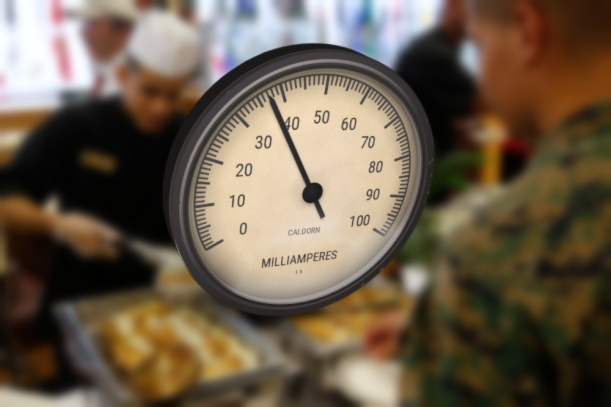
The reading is 37 mA
